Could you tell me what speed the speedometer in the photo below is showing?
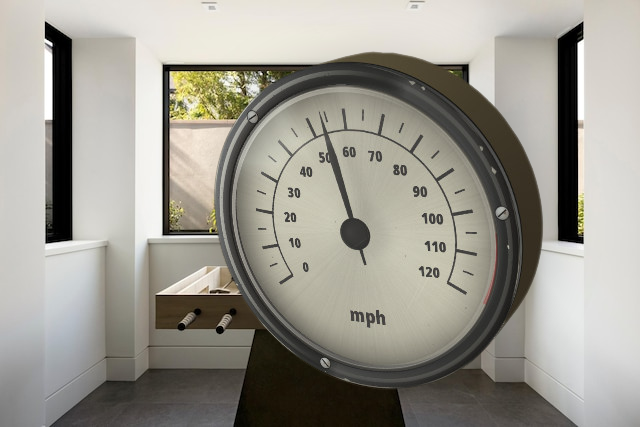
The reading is 55 mph
